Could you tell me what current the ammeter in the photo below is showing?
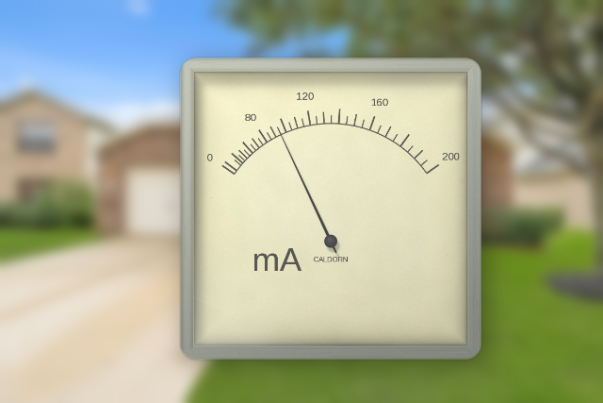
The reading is 95 mA
